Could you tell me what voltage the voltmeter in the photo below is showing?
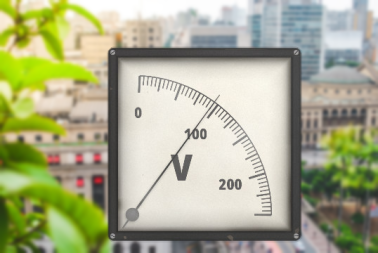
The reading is 95 V
